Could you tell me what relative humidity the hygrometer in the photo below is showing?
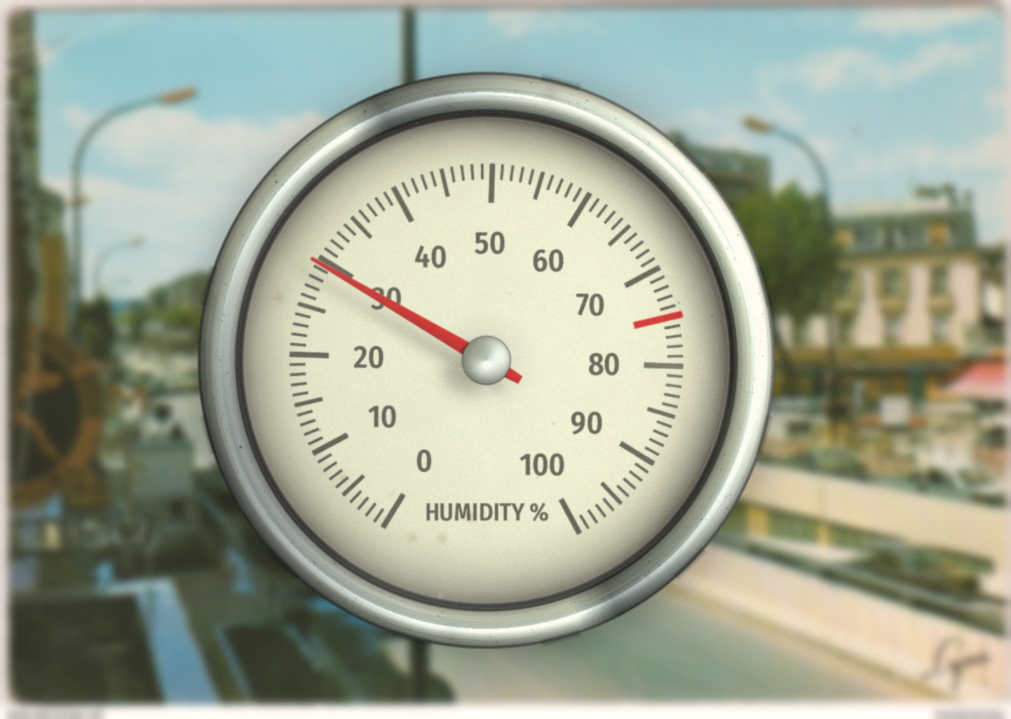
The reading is 29.5 %
